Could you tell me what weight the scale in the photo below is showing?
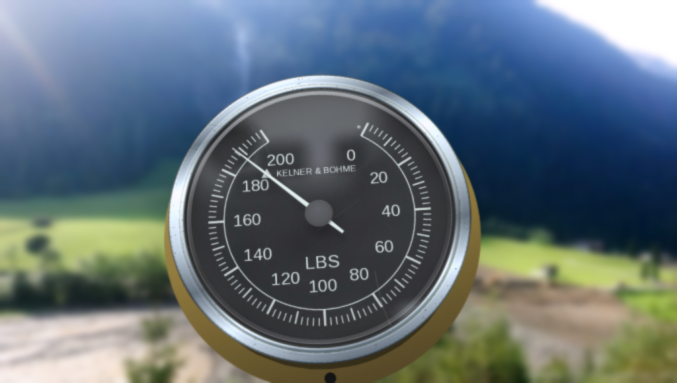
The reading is 188 lb
